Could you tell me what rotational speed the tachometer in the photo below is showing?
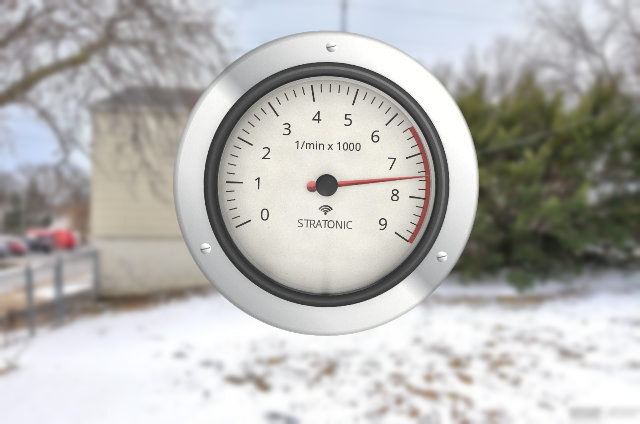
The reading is 7500 rpm
